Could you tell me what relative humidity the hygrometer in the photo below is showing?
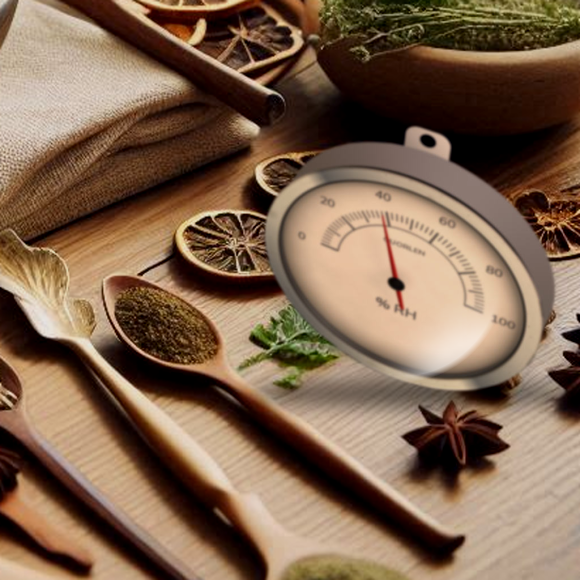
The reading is 40 %
